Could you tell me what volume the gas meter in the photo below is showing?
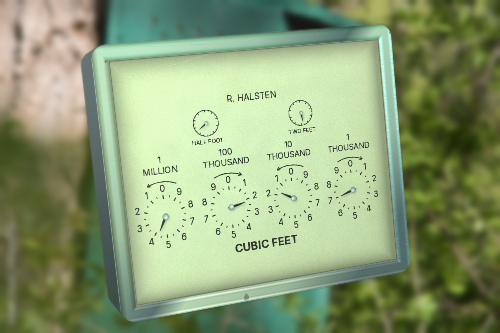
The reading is 421700 ft³
